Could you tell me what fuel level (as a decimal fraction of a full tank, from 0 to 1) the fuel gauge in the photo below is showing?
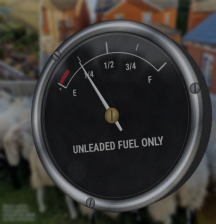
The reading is 0.25
